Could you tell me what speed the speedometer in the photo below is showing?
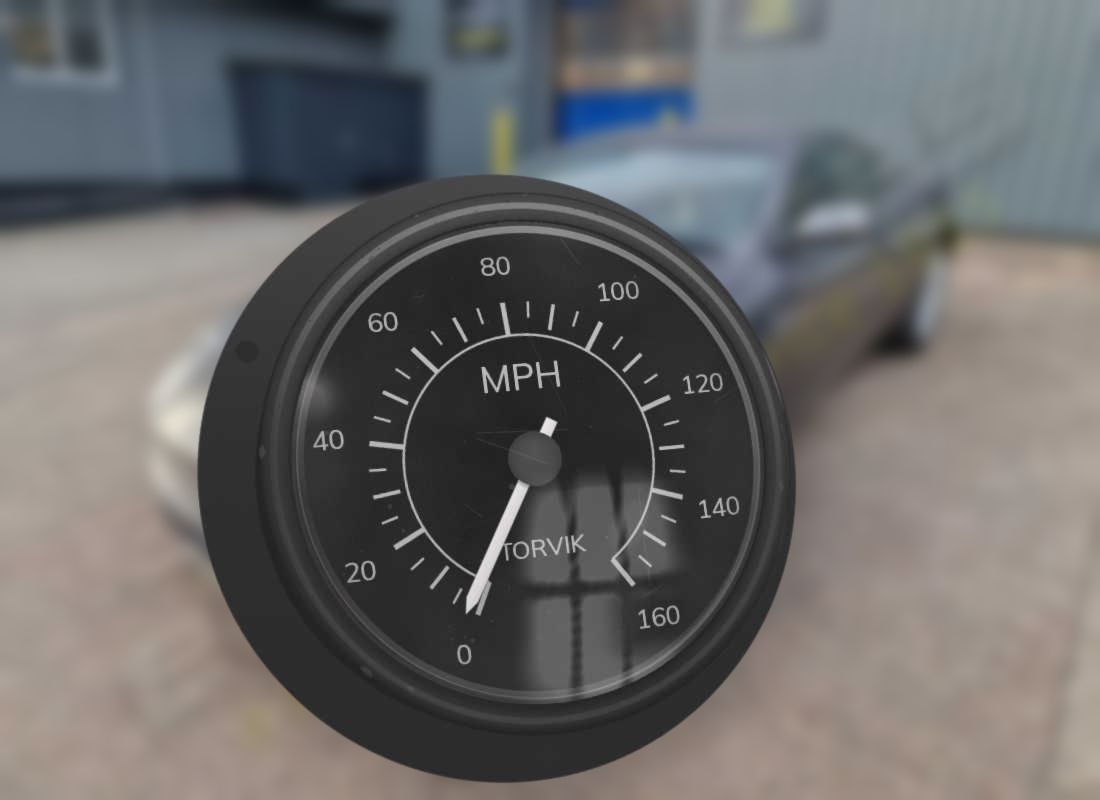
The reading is 2.5 mph
